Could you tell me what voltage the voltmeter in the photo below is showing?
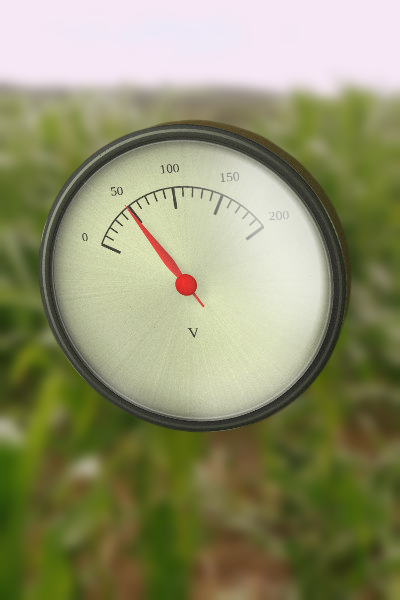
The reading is 50 V
